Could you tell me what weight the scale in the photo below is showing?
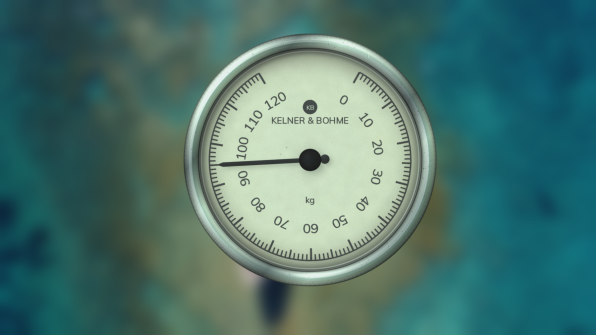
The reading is 95 kg
